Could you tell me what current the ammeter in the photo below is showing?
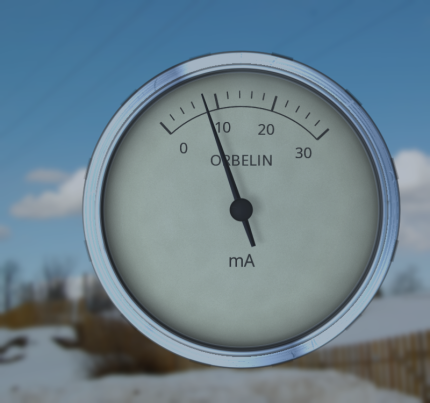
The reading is 8 mA
